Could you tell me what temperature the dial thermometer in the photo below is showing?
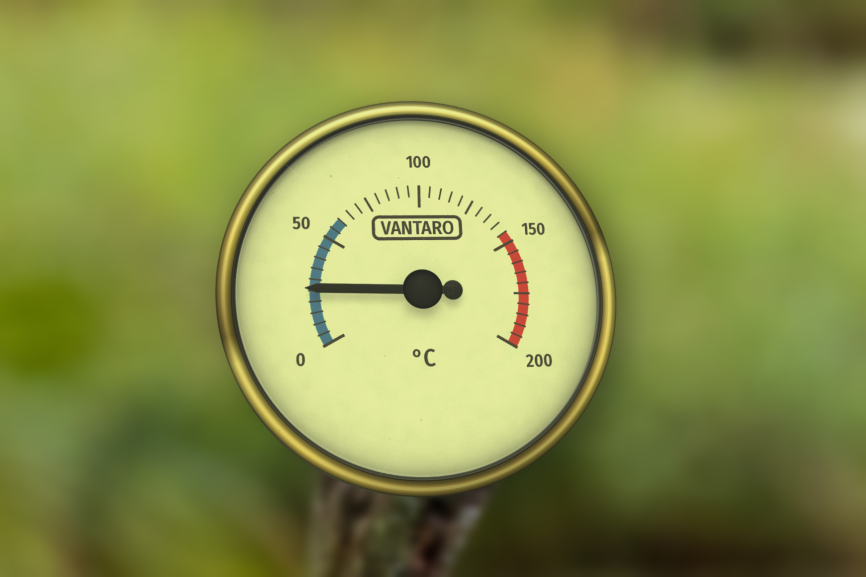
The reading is 25 °C
